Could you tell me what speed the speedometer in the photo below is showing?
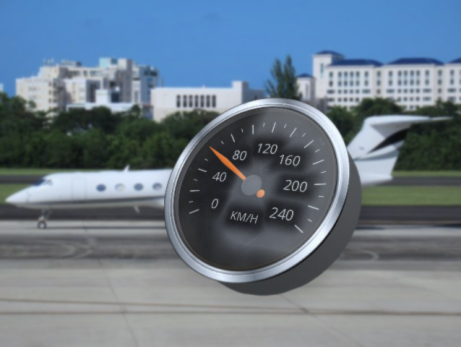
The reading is 60 km/h
